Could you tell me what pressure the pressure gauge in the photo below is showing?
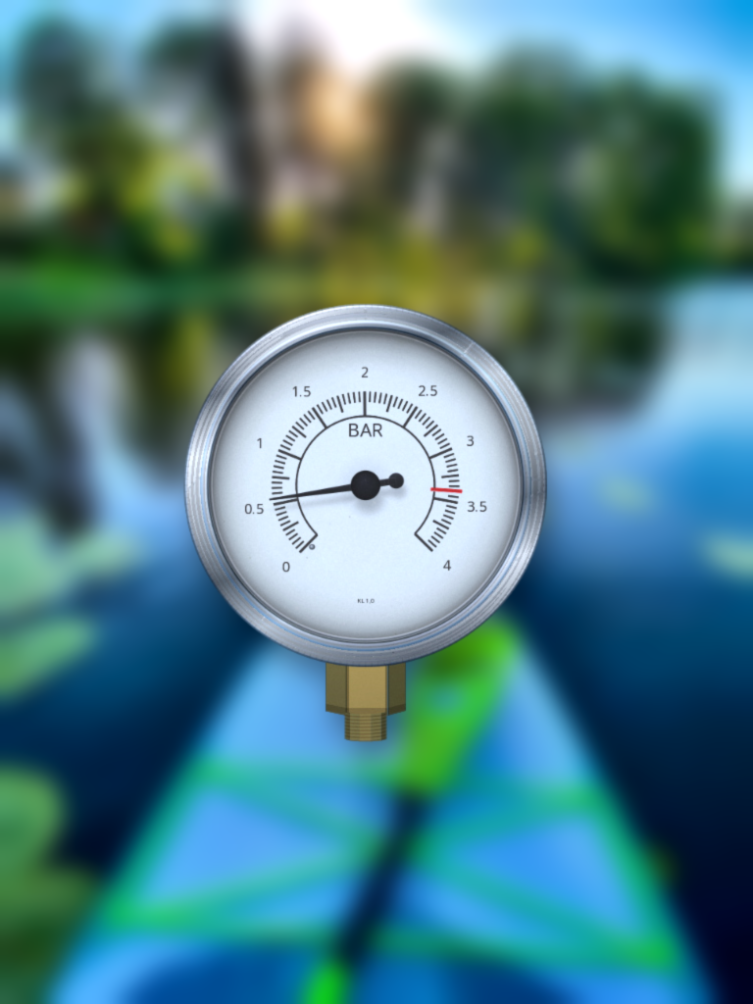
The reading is 0.55 bar
